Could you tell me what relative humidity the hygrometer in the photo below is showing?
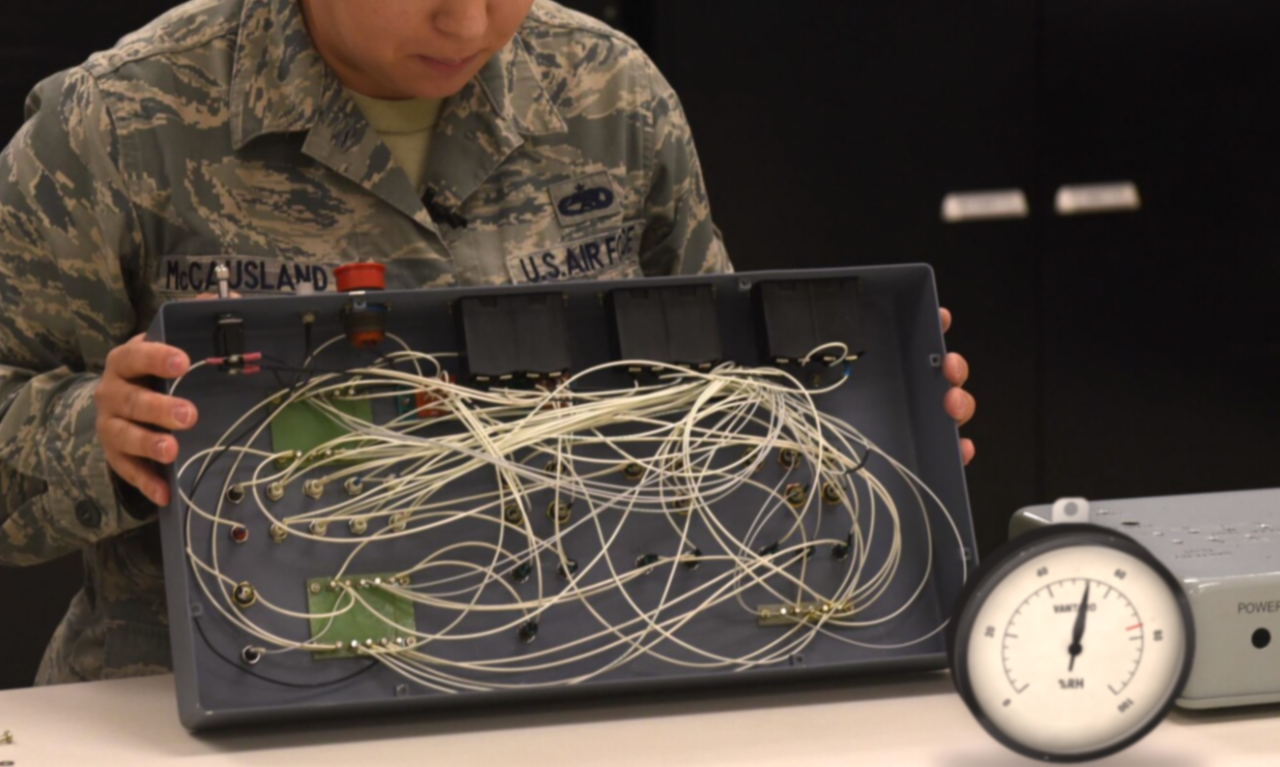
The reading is 52 %
